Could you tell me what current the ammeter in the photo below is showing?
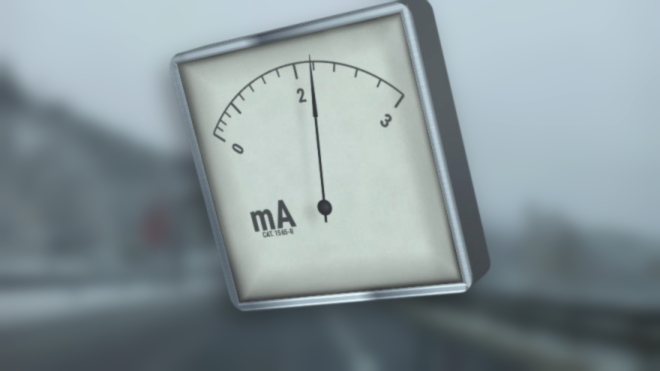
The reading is 2.2 mA
